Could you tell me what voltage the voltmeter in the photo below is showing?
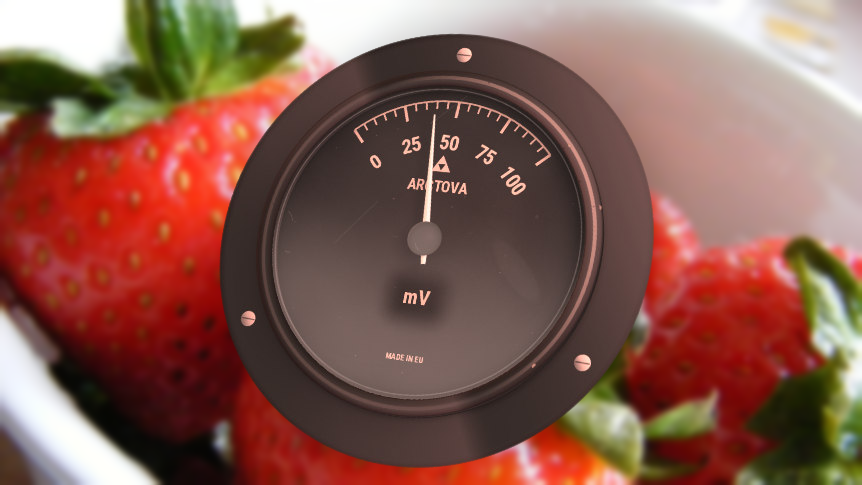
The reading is 40 mV
